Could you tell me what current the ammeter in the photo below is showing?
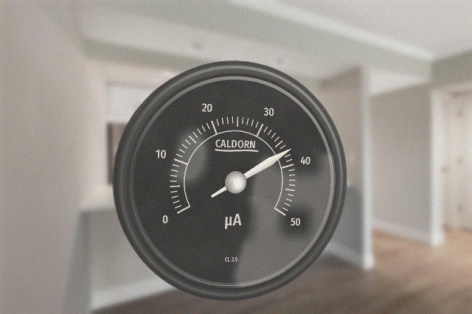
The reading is 37 µA
